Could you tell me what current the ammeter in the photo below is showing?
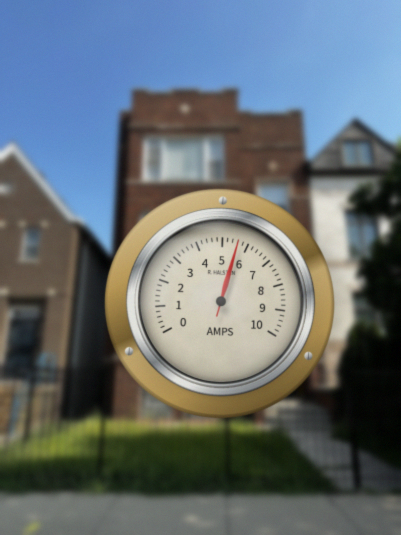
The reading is 5.6 A
